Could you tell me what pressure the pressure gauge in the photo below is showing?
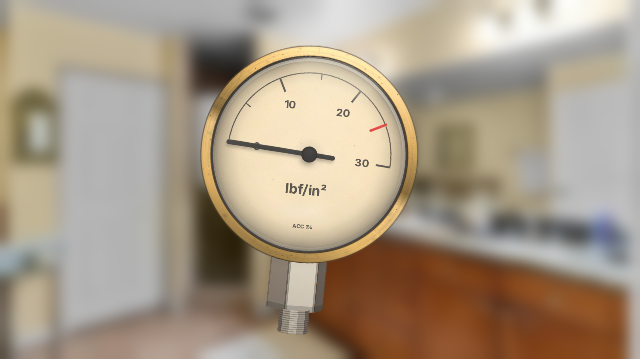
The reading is 0 psi
